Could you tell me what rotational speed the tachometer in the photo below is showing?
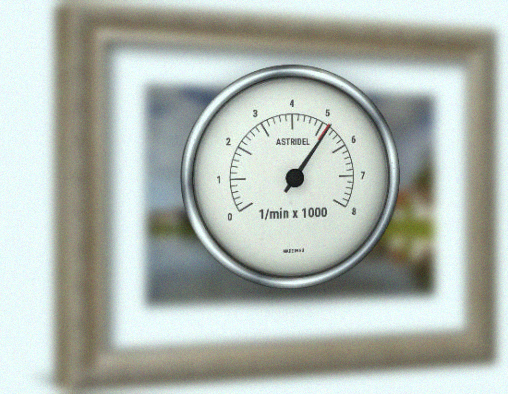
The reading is 5200 rpm
